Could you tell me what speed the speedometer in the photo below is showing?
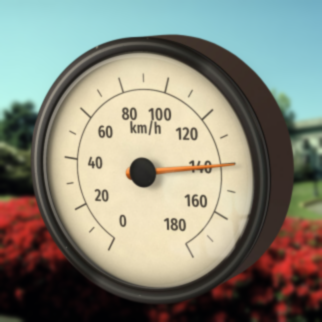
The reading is 140 km/h
